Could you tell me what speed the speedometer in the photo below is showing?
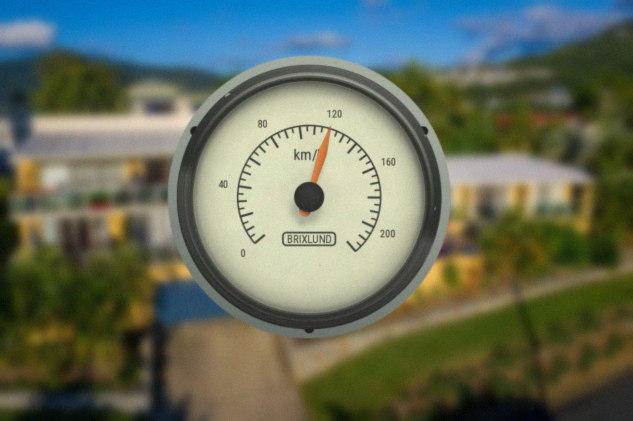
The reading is 120 km/h
